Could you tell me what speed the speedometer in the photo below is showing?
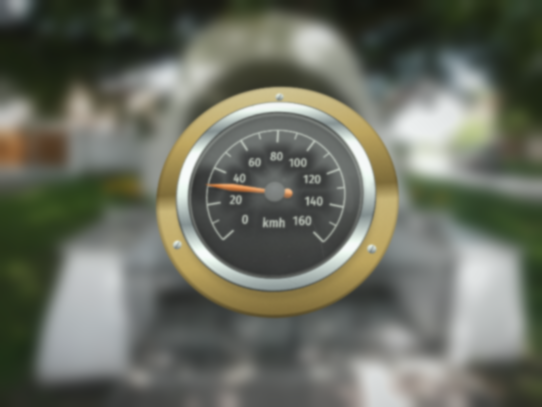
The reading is 30 km/h
